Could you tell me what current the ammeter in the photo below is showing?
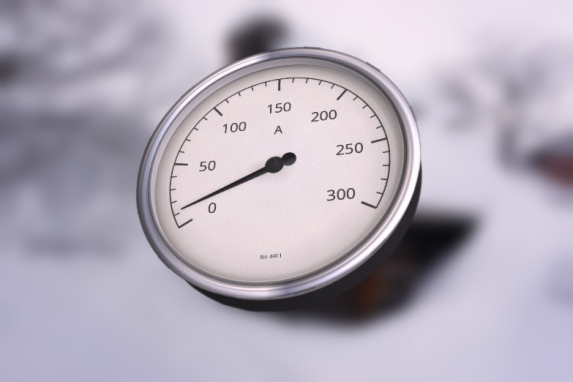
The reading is 10 A
